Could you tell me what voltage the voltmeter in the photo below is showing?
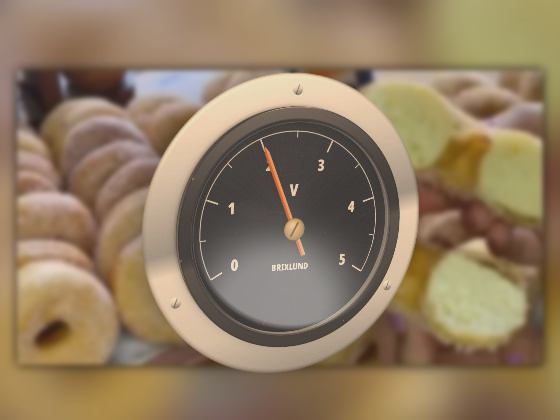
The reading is 2 V
